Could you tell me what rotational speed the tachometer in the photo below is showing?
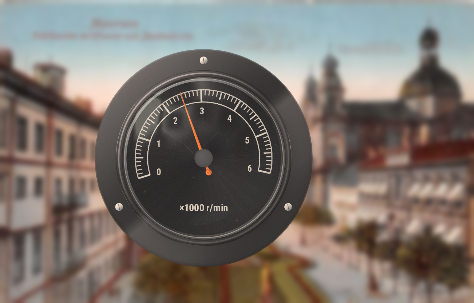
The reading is 2500 rpm
